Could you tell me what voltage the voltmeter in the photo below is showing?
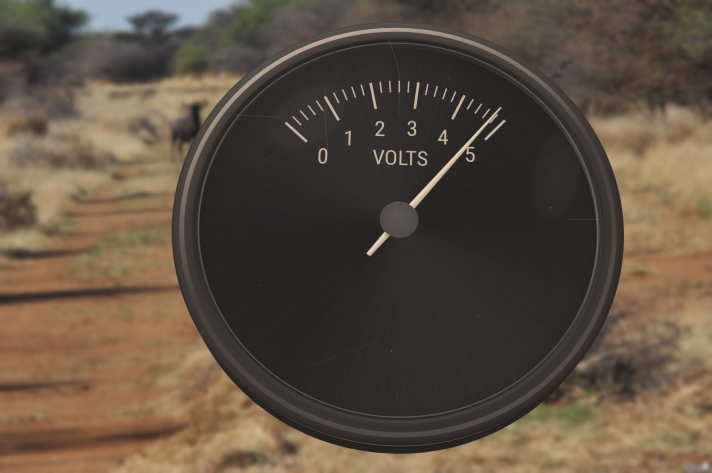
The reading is 4.8 V
